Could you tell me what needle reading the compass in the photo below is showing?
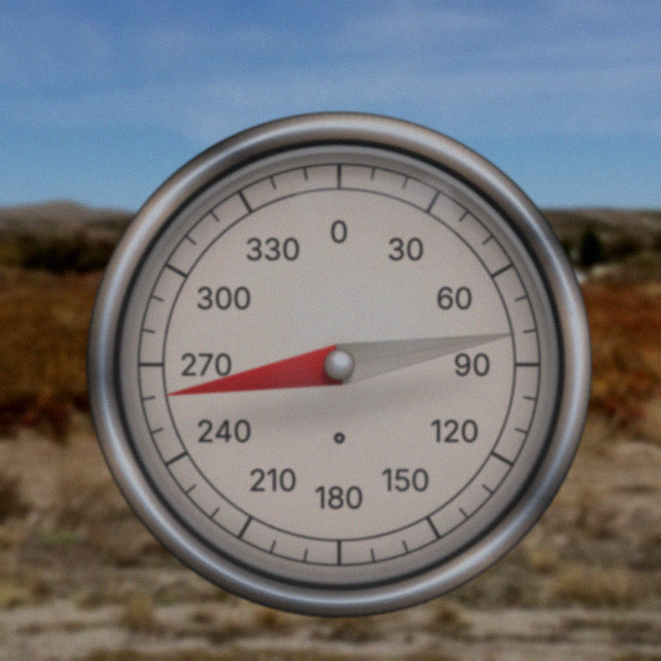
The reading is 260 °
